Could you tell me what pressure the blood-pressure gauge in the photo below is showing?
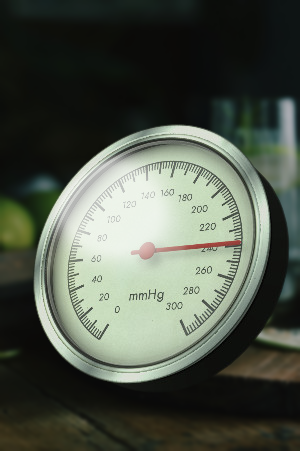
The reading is 240 mmHg
